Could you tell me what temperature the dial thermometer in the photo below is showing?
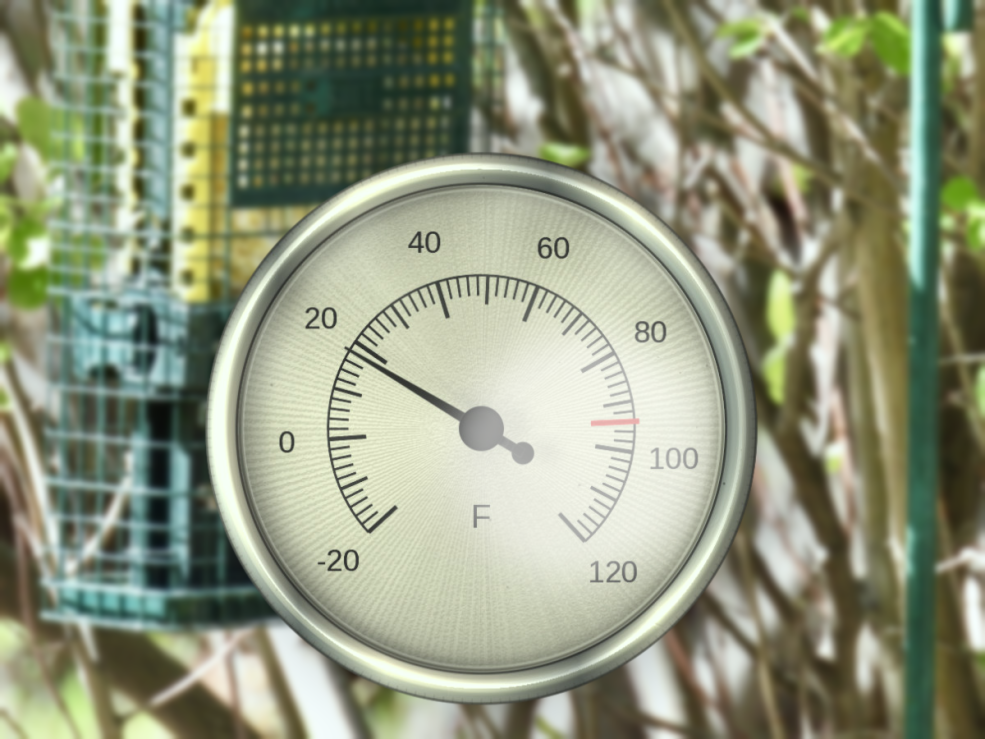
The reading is 18 °F
